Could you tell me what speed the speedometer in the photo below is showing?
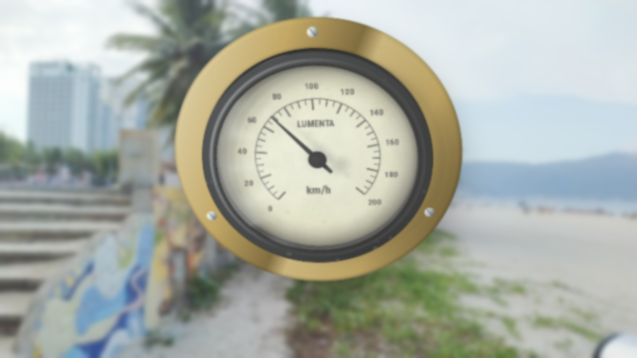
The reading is 70 km/h
